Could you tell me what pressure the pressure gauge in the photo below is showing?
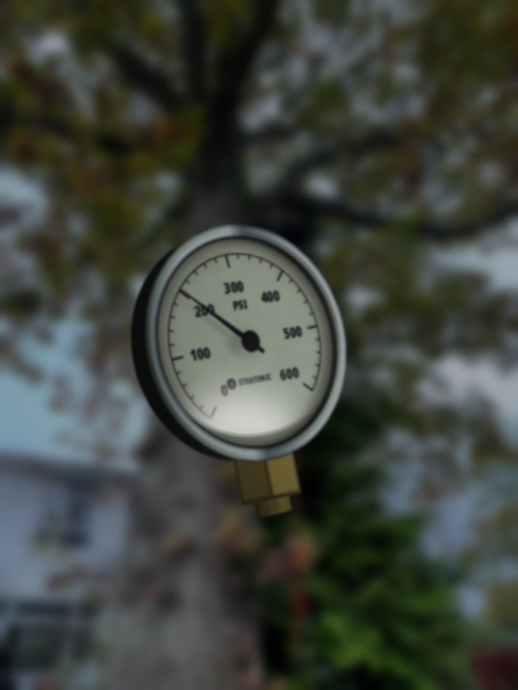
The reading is 200 psi
